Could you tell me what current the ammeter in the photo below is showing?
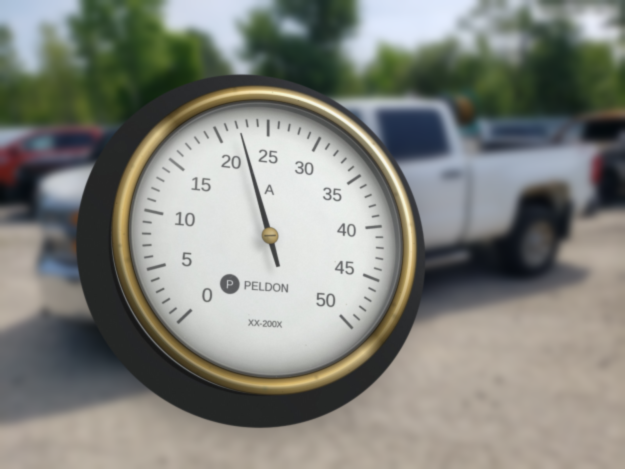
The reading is 22 A
